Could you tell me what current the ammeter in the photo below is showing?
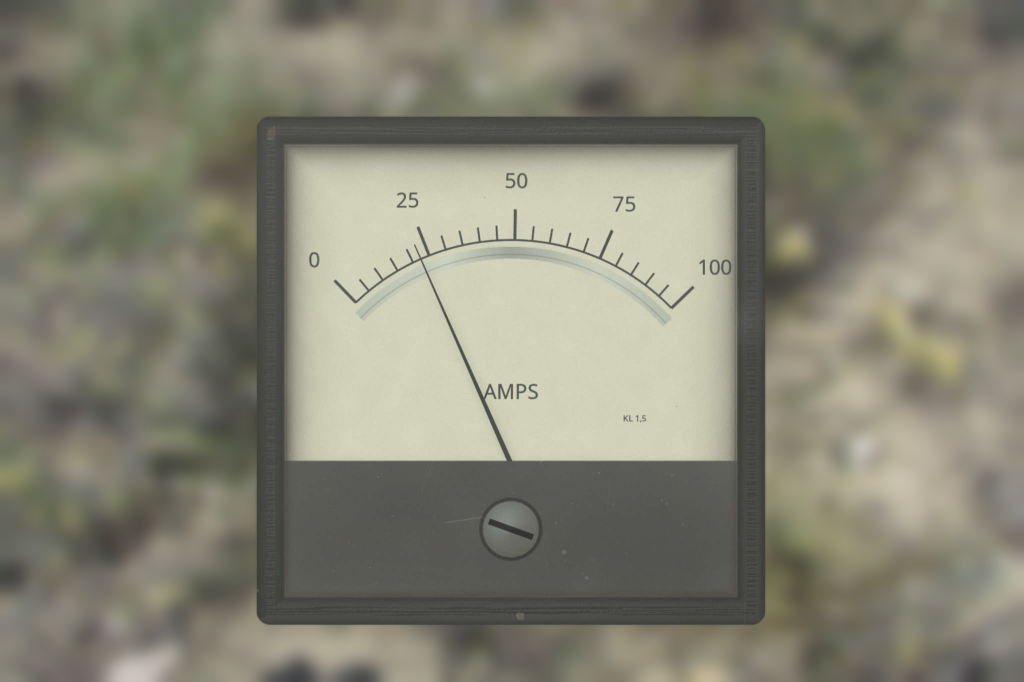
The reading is 22.5 A
